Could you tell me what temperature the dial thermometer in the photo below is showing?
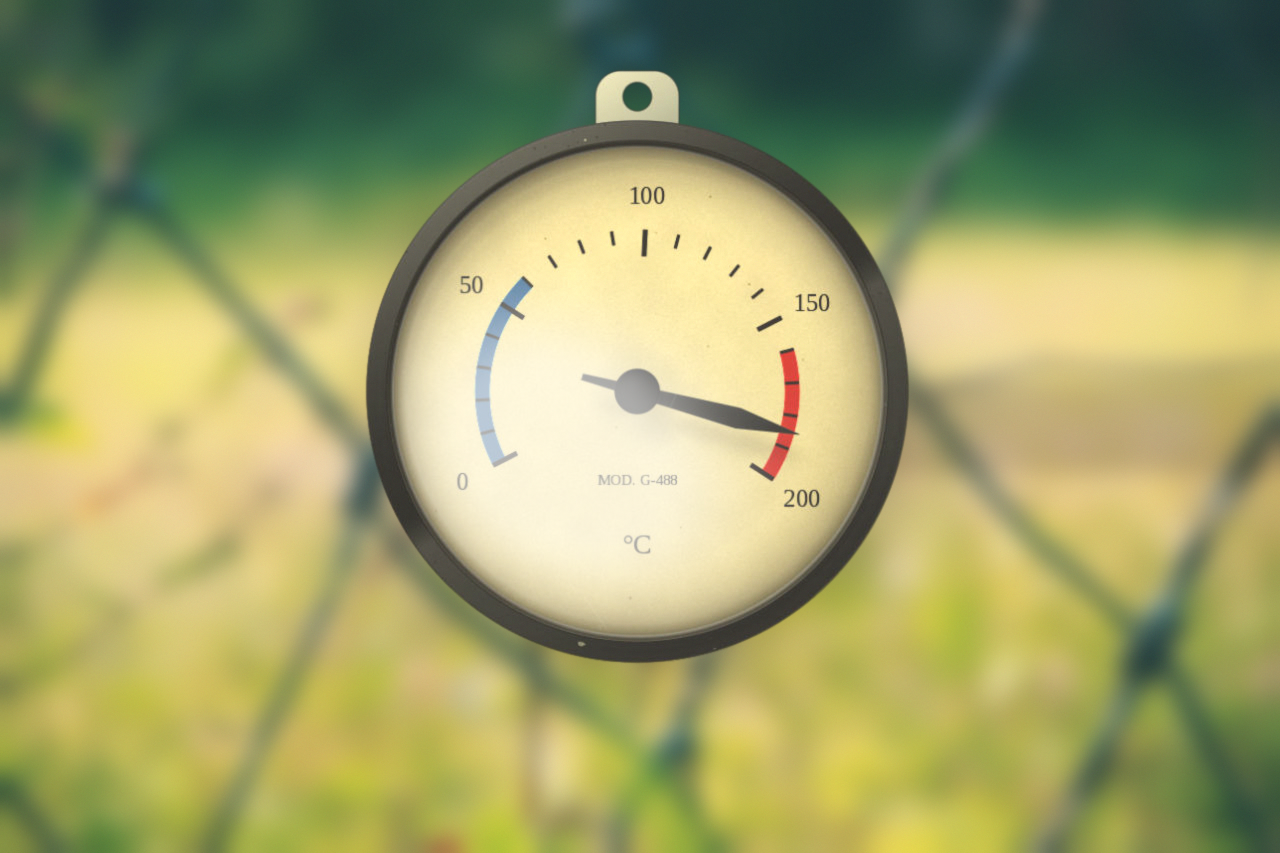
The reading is 185 °C
